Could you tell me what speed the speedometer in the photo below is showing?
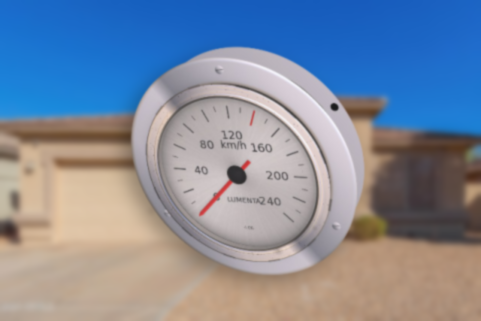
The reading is 0 km/h
